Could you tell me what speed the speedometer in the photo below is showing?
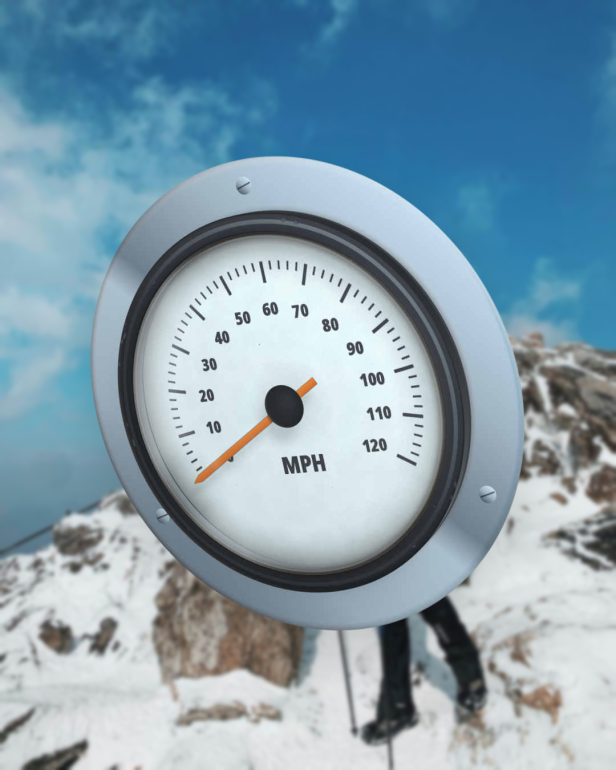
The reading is 0 mph
